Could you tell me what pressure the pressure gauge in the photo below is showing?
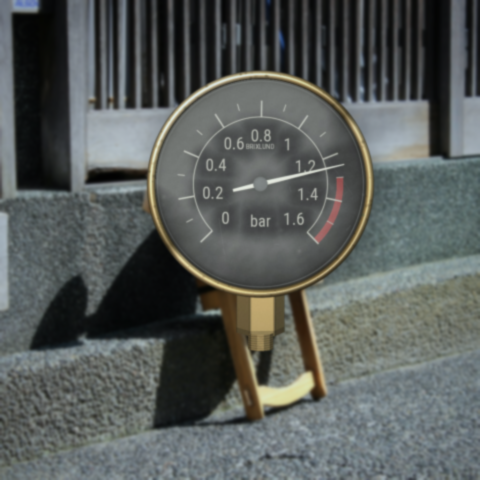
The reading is 1.25 bar
